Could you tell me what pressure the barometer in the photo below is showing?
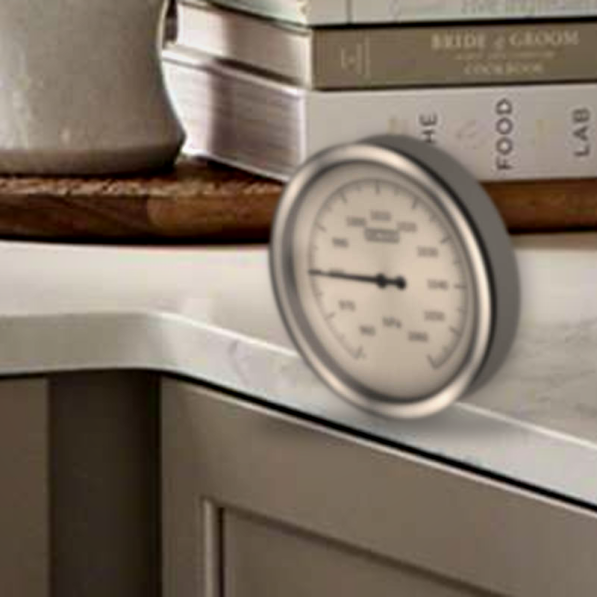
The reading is 980 hPa
